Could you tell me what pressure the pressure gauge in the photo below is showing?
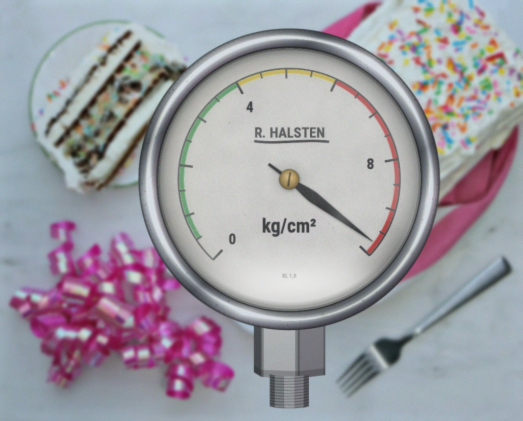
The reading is 9.75 kg/cm²
